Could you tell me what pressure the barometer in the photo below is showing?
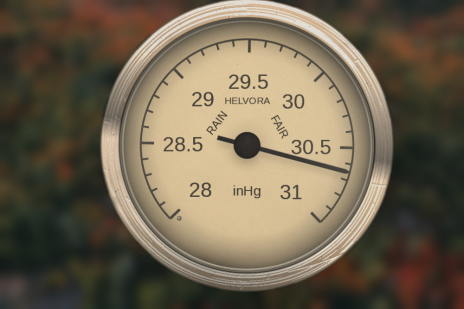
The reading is 30.65 inHg
